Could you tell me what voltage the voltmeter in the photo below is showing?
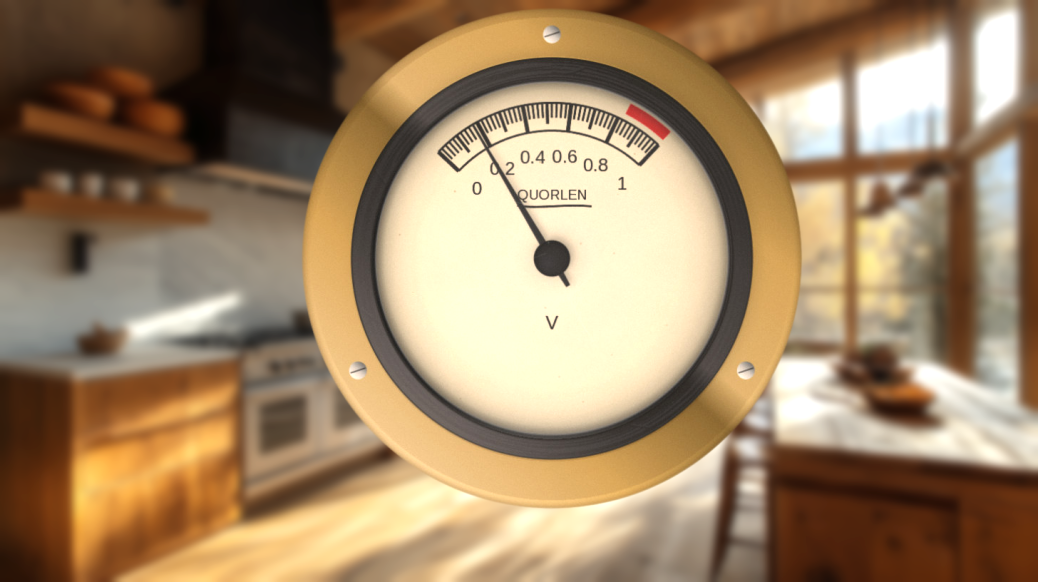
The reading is 0.18 V
